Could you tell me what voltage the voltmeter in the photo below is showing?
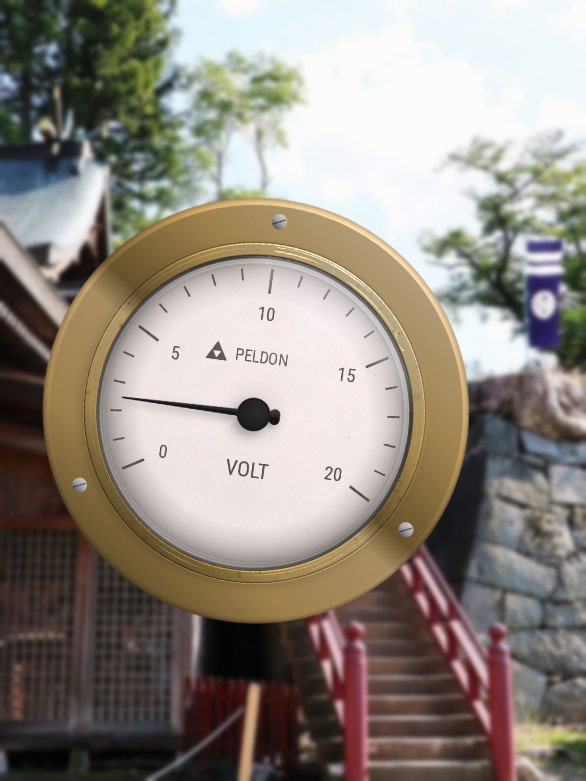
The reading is 2.5 V
